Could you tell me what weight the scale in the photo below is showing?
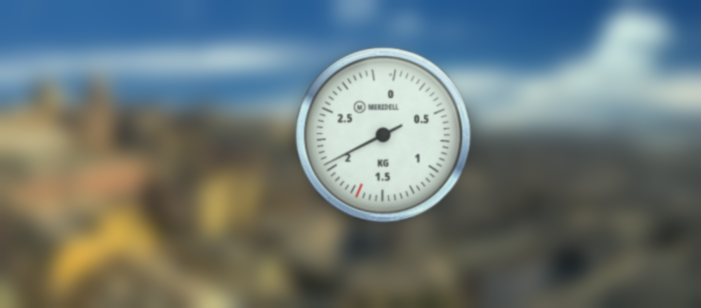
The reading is 2.05 kg
